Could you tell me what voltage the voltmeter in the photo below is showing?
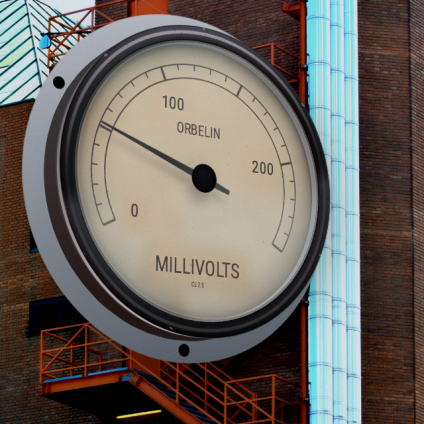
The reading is 50 mV
